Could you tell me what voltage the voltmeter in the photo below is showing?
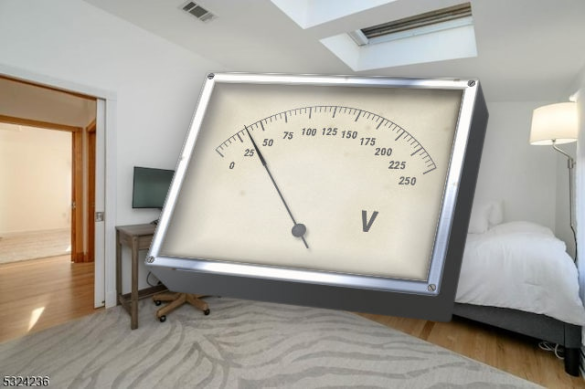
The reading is 35 V
